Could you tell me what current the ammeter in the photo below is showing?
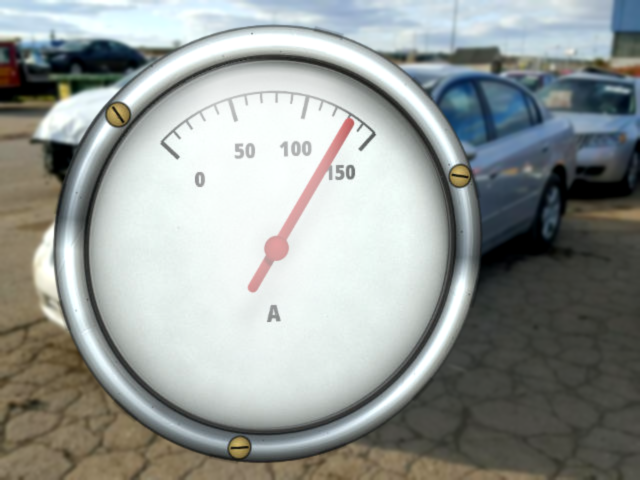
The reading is 130 A
